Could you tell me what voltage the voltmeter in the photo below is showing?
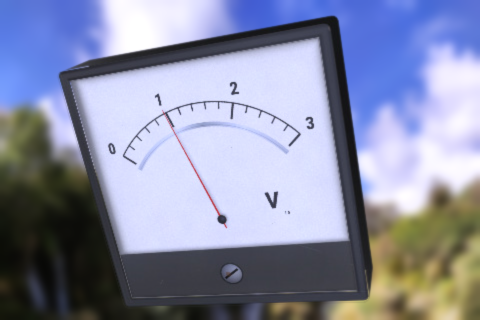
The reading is 1 V
